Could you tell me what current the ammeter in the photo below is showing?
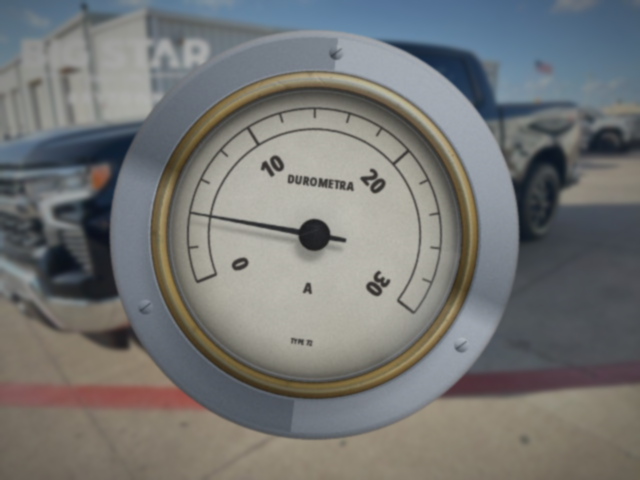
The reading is 4 A
